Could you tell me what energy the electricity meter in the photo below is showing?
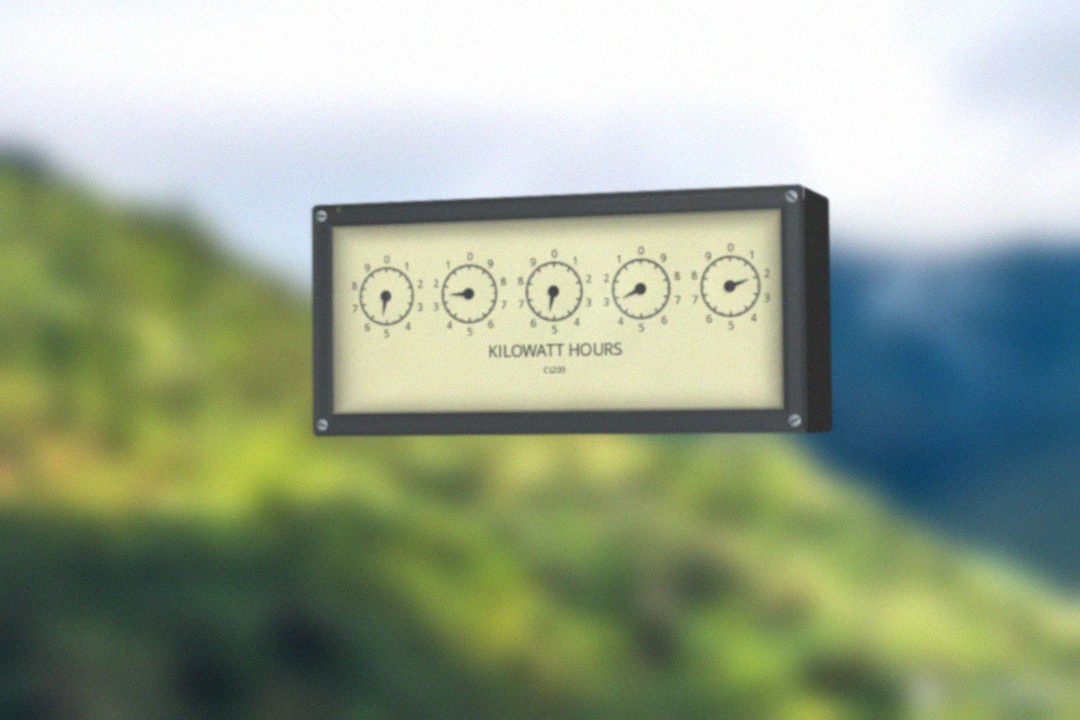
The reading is 52532 kWh
